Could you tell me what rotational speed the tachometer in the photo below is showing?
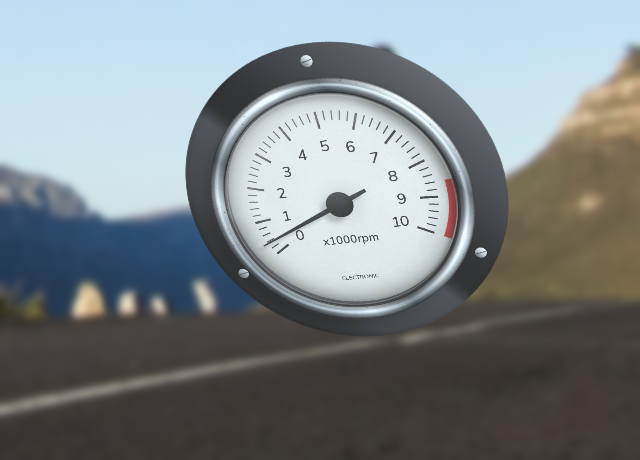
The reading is 400 rpm
